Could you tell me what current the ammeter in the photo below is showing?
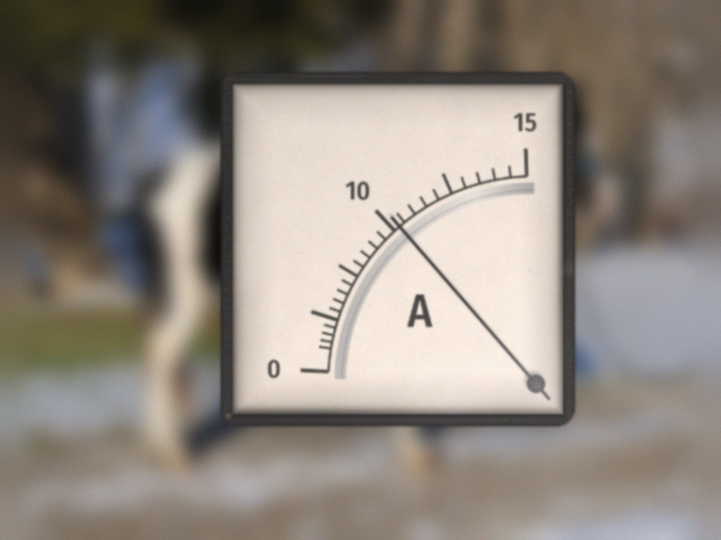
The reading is 10.25 A
